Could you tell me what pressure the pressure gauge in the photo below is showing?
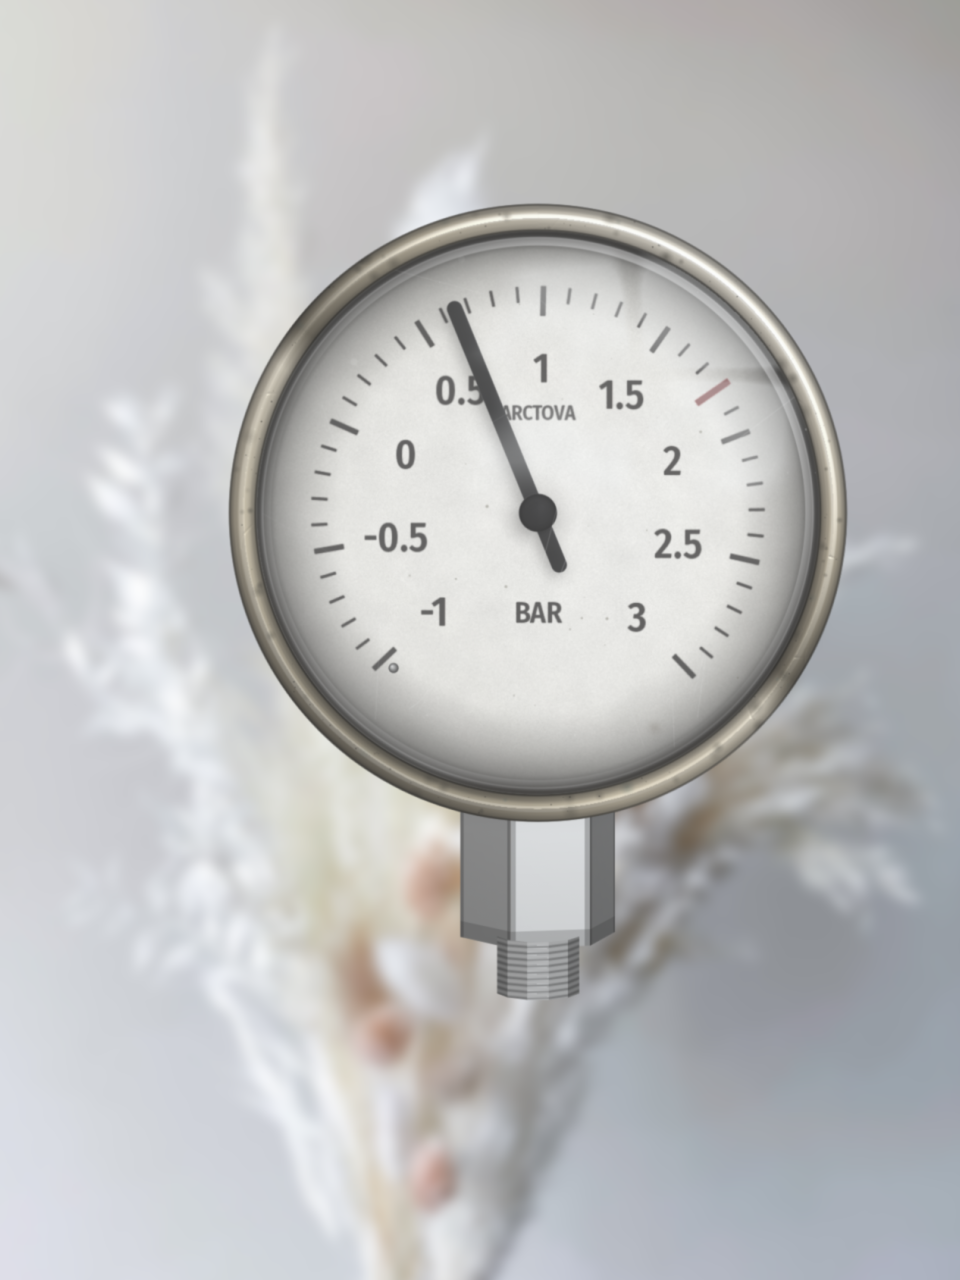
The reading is 0.65 bar
